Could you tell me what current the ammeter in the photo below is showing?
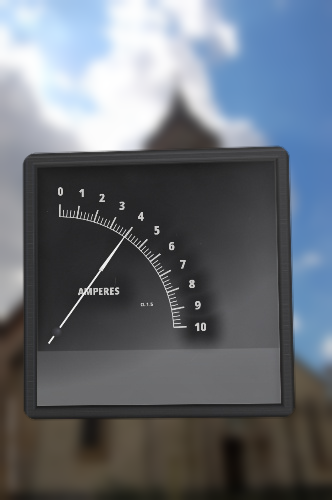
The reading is 4 A
